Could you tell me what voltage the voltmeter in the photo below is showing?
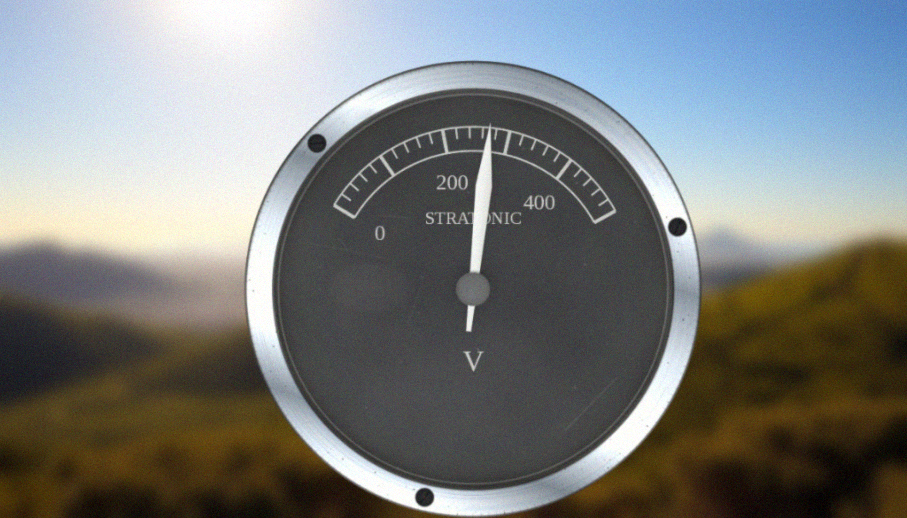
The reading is 270 V
